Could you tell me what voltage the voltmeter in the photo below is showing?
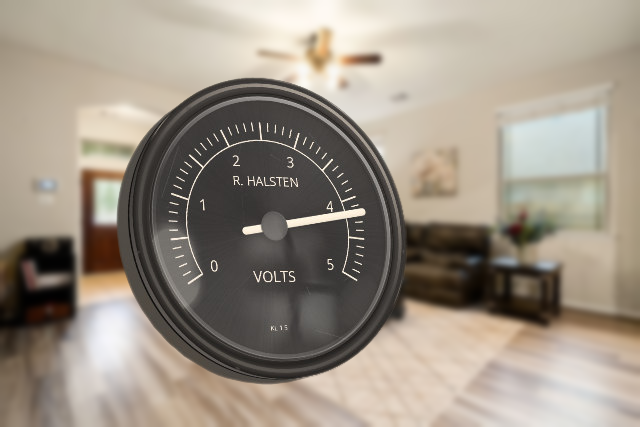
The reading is 4.2 V
